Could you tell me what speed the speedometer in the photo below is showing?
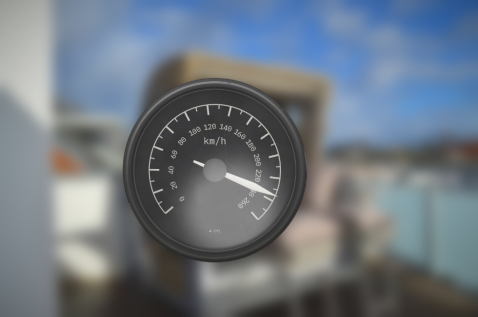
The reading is 235 km/h
